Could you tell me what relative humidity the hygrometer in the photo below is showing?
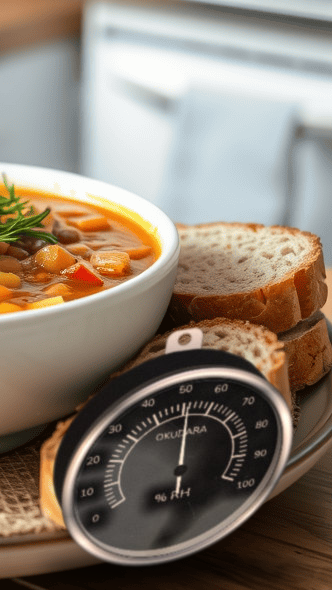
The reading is 50 %
